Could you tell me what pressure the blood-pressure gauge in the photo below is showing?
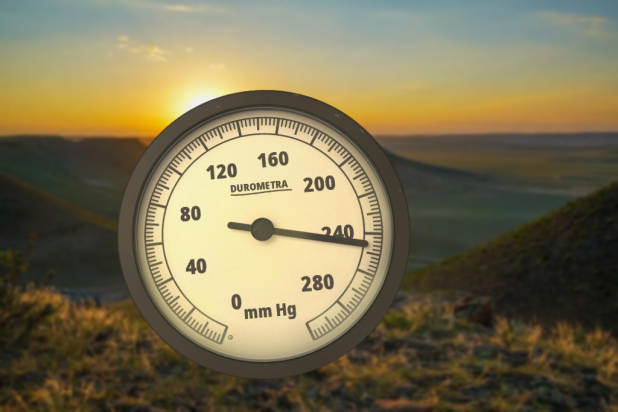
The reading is 246 mmHg
